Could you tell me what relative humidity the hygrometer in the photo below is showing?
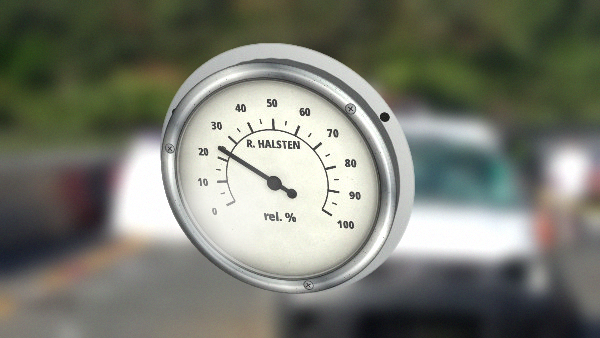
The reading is 25 %
